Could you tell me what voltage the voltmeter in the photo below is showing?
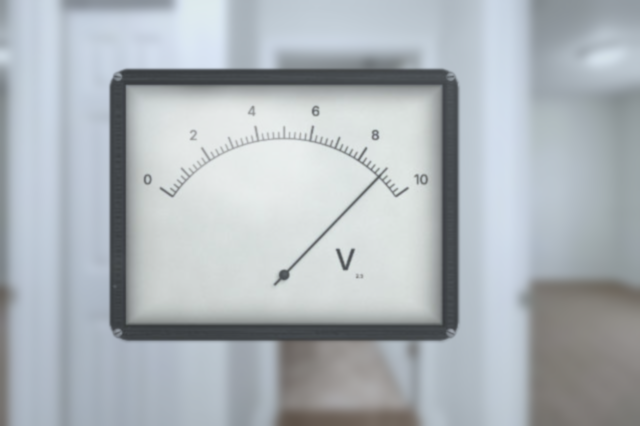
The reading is 9 V
